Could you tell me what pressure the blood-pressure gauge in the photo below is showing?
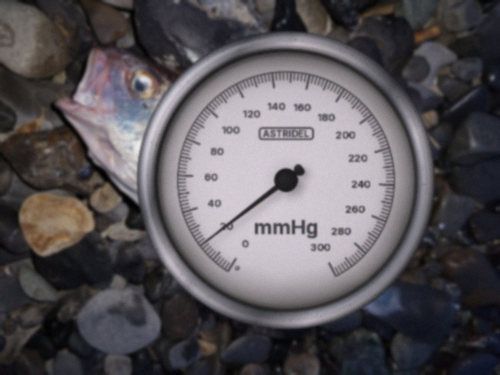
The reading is 20 mmHg
